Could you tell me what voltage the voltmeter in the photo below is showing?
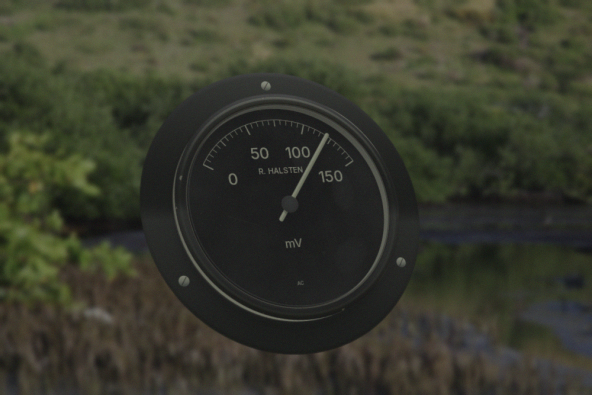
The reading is 120 mV
